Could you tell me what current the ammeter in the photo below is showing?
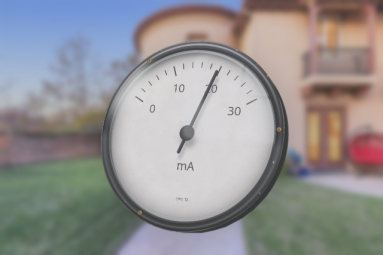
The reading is 20 mA
